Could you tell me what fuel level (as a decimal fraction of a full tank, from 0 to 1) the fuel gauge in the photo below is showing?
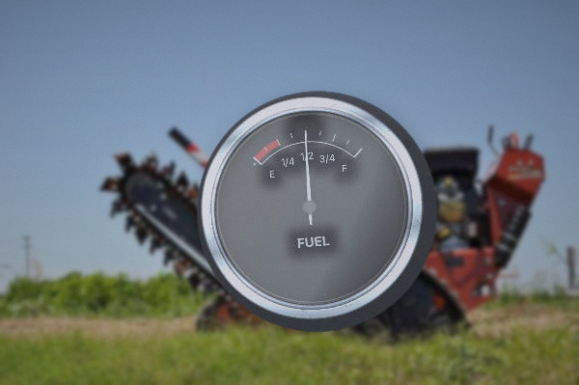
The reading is 0.5
